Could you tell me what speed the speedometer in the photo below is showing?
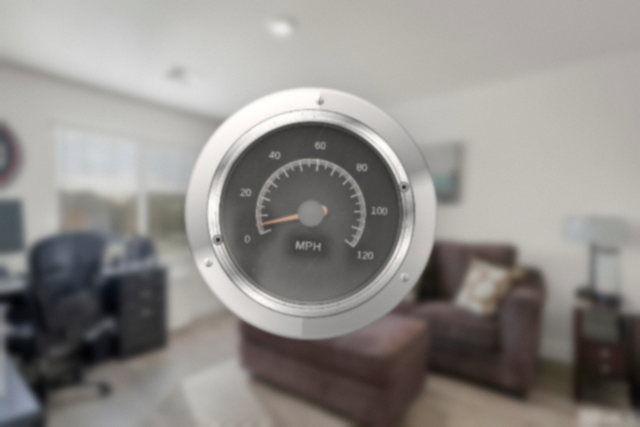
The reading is 5 mph
